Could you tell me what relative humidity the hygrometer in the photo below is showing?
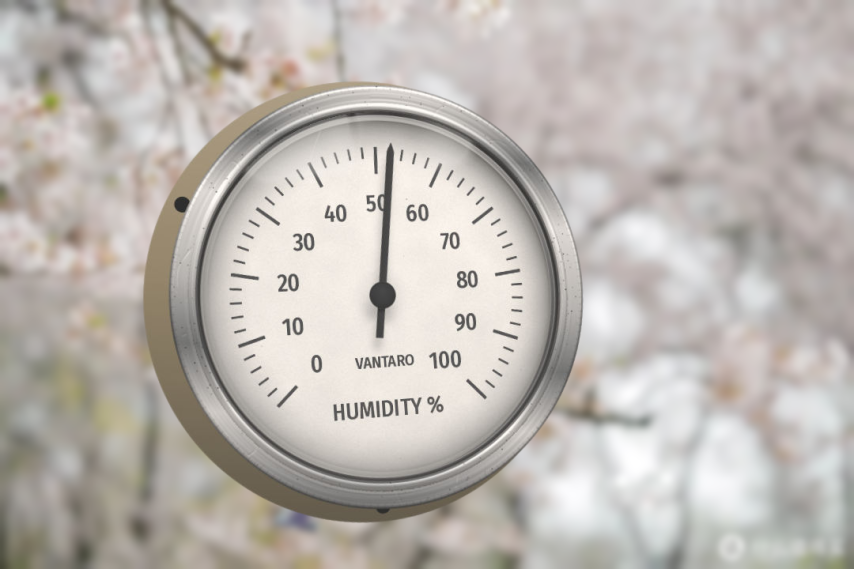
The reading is 52 %
